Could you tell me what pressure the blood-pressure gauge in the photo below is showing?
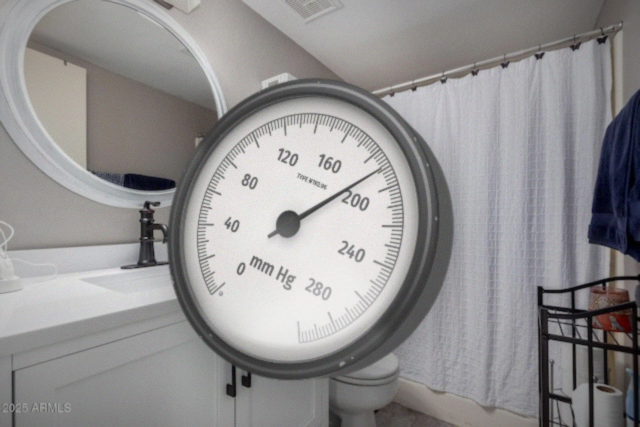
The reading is 190 mmHg
